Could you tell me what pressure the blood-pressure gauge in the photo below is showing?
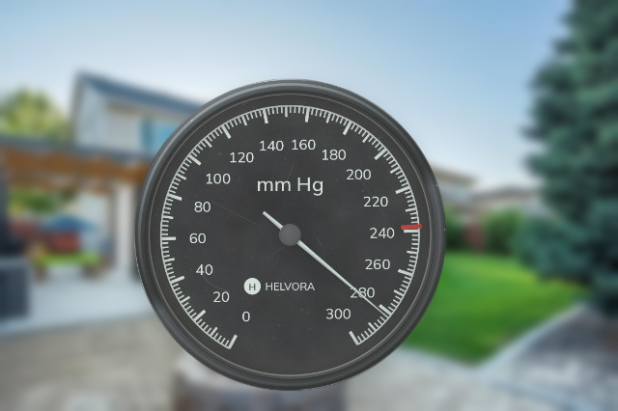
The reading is 282 mmHg
